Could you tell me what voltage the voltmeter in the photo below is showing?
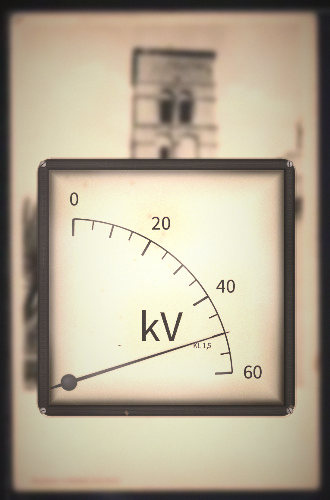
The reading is 50 kV
